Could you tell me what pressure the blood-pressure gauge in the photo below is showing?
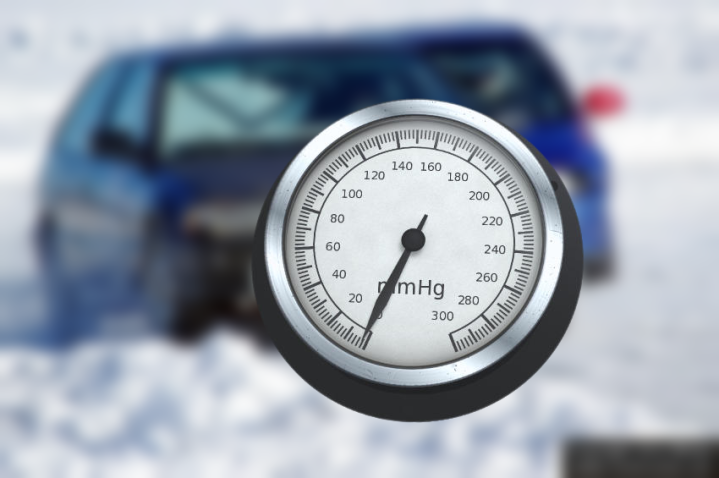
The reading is 2 mmHg
